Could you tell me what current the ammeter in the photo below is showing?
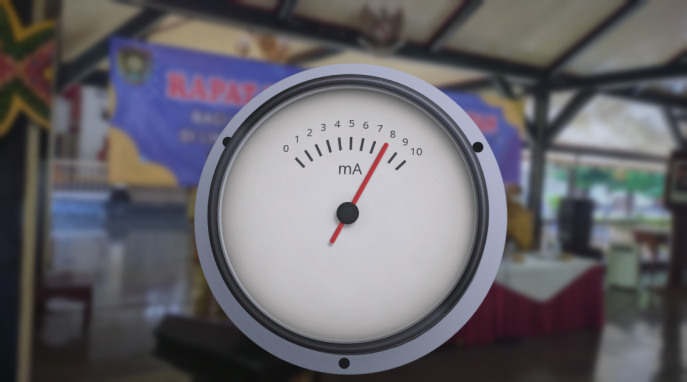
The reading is 8 mA
